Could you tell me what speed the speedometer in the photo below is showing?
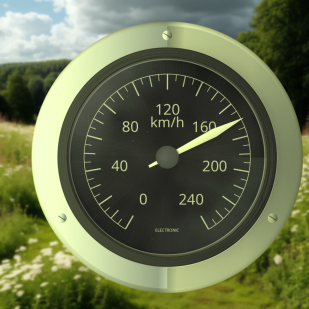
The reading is 170 km/h
